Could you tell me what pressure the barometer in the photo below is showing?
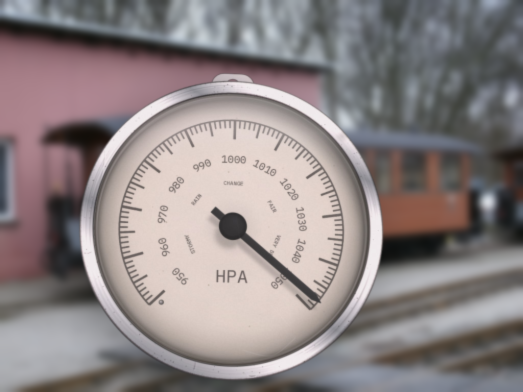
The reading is 1048 hPa
